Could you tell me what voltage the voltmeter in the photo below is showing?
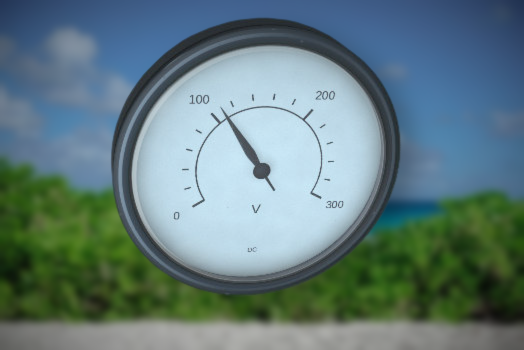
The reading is 110 V
